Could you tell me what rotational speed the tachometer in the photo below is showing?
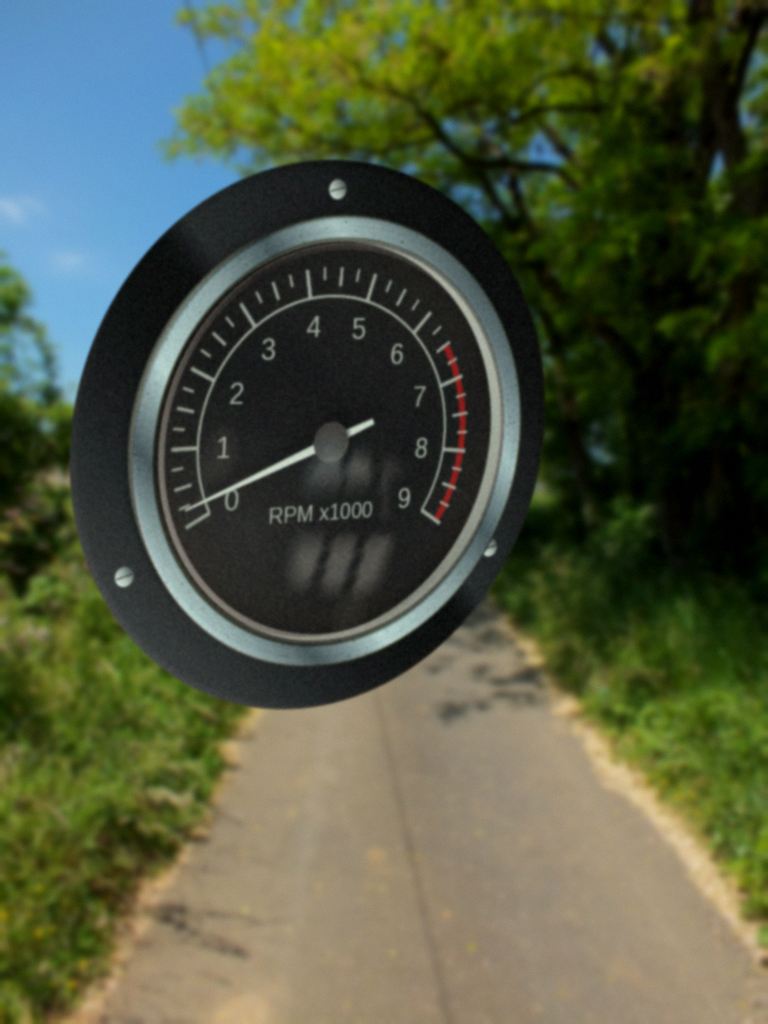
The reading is 250 rpm
